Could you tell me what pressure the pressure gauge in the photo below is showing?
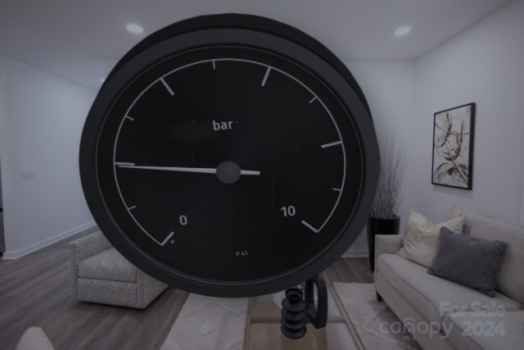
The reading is 2 bar
